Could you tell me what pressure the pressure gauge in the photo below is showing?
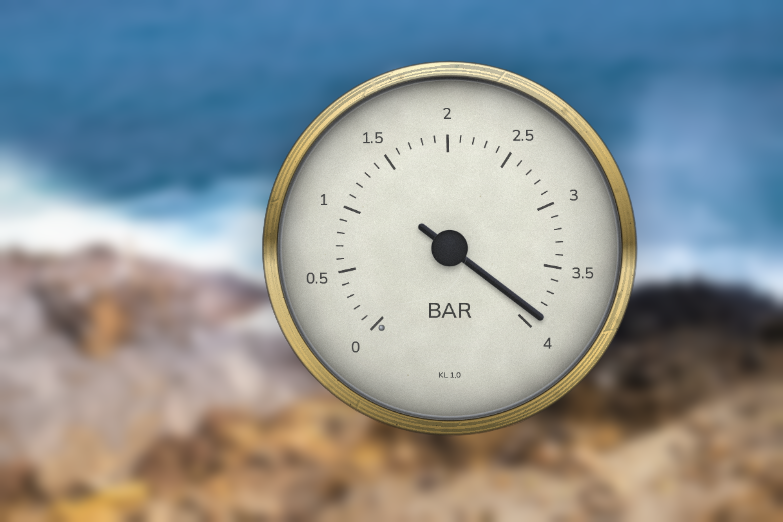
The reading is 3.9 bar
